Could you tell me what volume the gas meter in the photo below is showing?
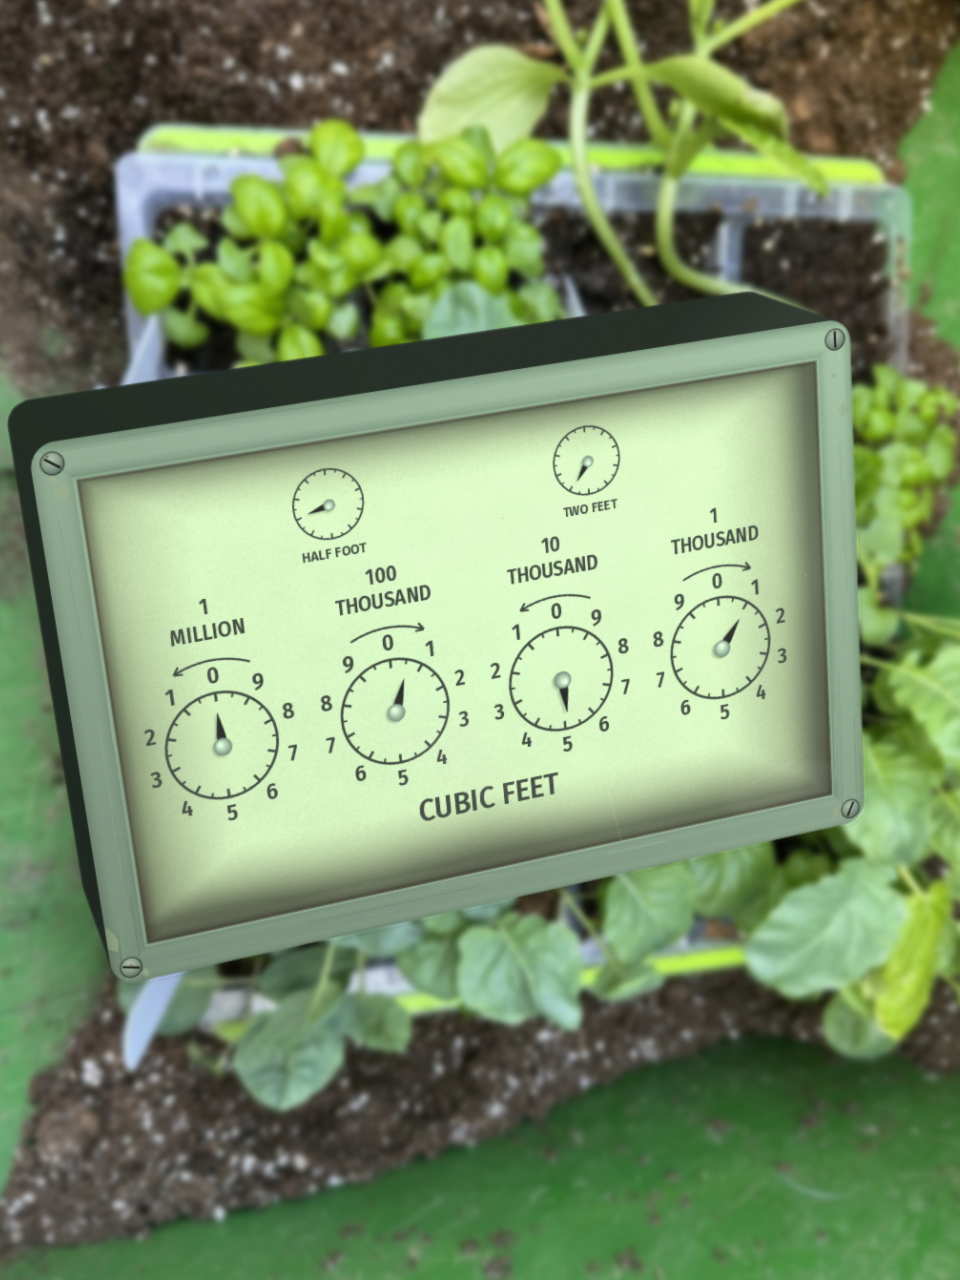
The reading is 5100 ft³
